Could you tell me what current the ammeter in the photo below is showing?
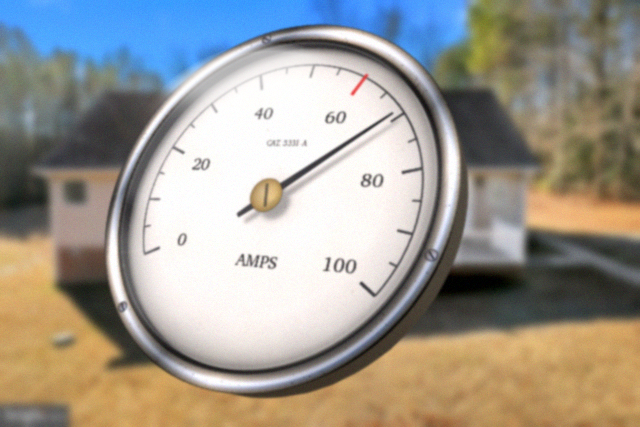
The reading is 70 A
